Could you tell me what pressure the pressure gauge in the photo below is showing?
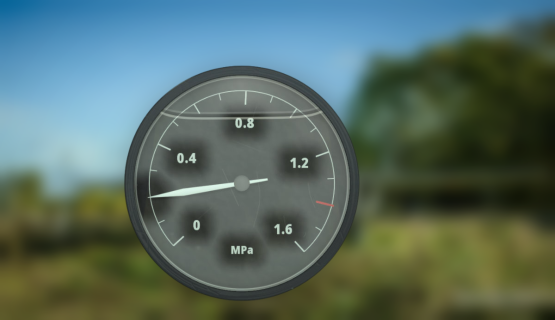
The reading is 0.2 MPa
